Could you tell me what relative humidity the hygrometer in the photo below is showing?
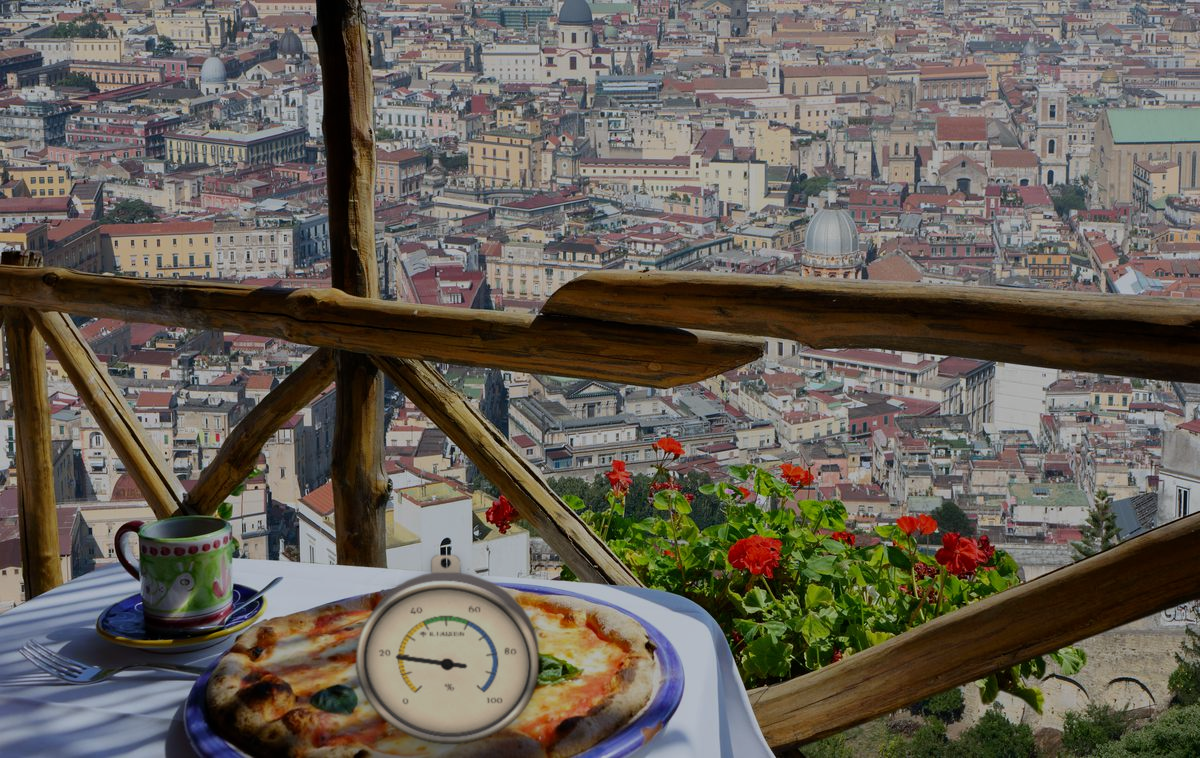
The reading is 20 %
